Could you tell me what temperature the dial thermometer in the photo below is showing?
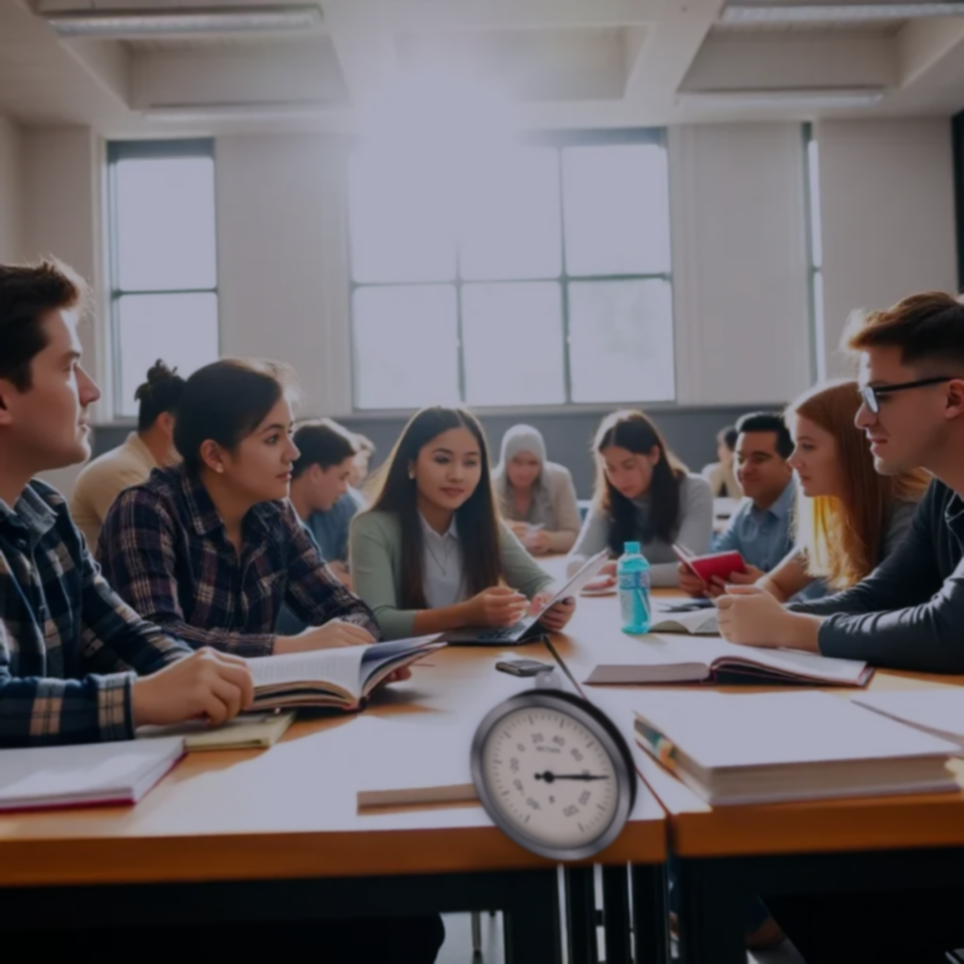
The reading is 80 °F
